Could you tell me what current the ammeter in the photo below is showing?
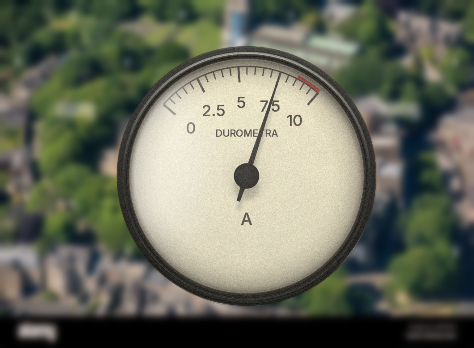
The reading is 7.5 A
